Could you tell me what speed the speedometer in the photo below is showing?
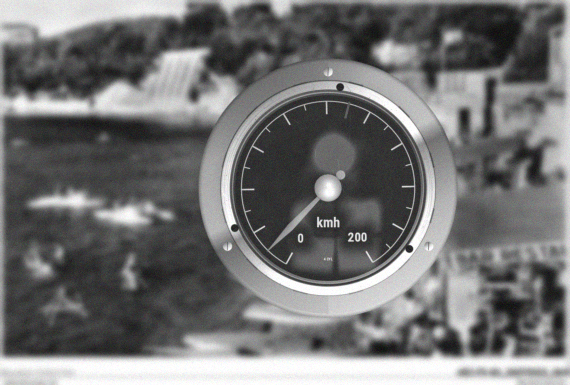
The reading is 10 km/h
